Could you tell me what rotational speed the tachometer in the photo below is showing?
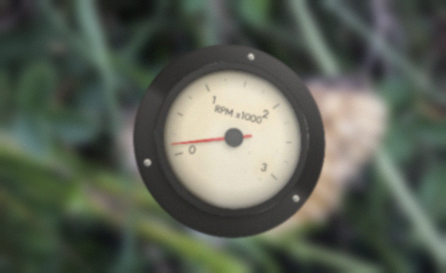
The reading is 125 rpm
